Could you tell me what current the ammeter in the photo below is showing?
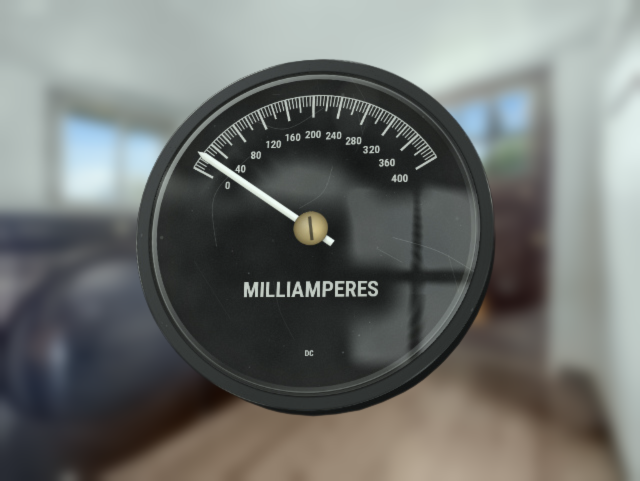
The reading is 20 mA
